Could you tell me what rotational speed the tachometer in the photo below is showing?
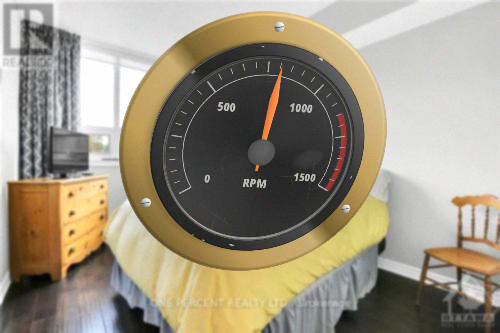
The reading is 800 rpm
